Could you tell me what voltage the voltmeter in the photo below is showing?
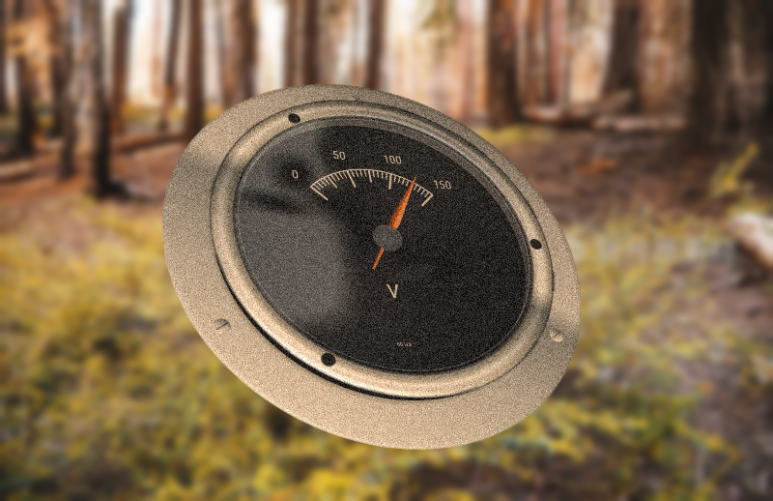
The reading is 125 V
